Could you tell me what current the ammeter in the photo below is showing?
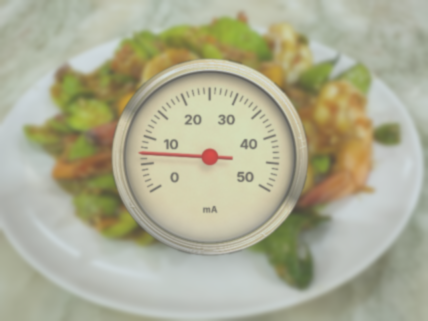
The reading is 7 mA
